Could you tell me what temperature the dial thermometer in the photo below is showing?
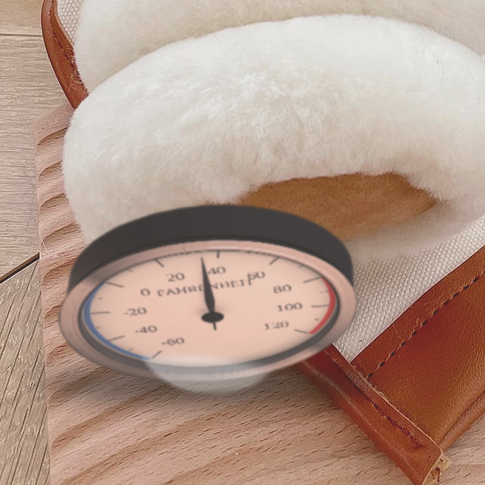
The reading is 35 °F
